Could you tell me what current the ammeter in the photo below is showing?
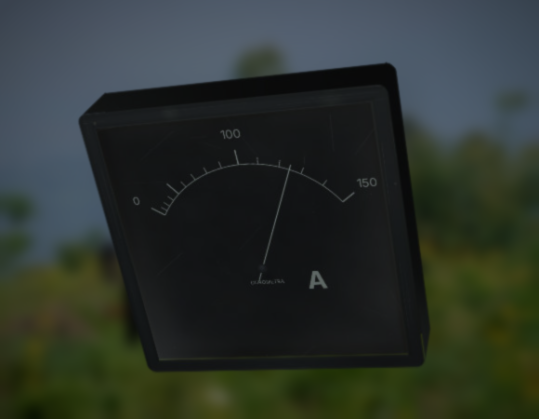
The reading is 125 A
